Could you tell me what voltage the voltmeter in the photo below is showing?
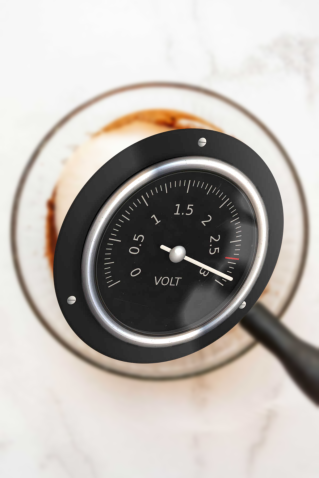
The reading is 2.9 V
